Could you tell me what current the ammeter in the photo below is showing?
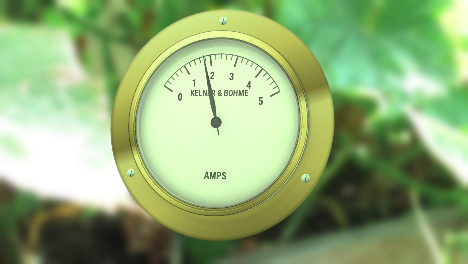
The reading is 1.8 A
